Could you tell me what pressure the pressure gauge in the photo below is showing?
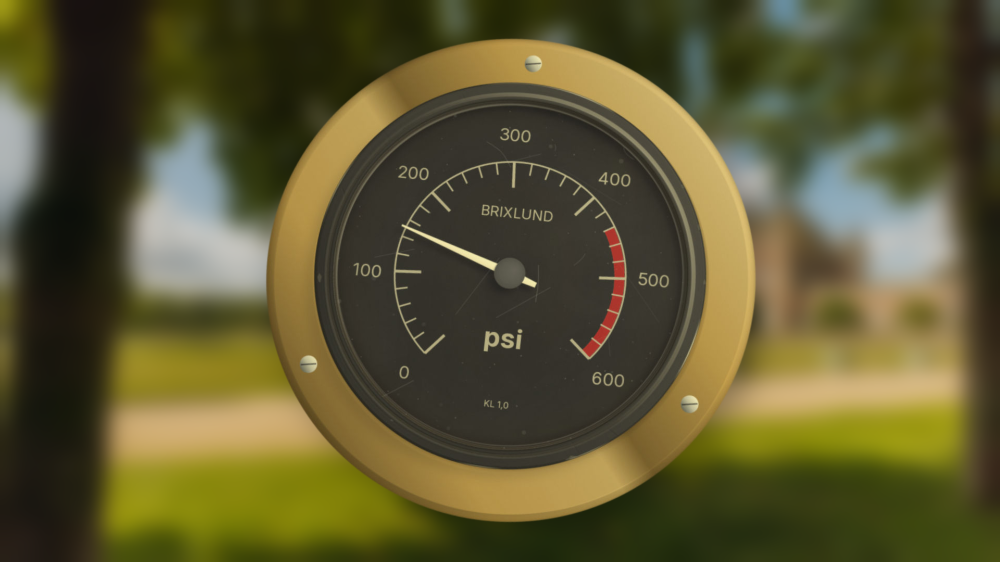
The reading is 150 psi
